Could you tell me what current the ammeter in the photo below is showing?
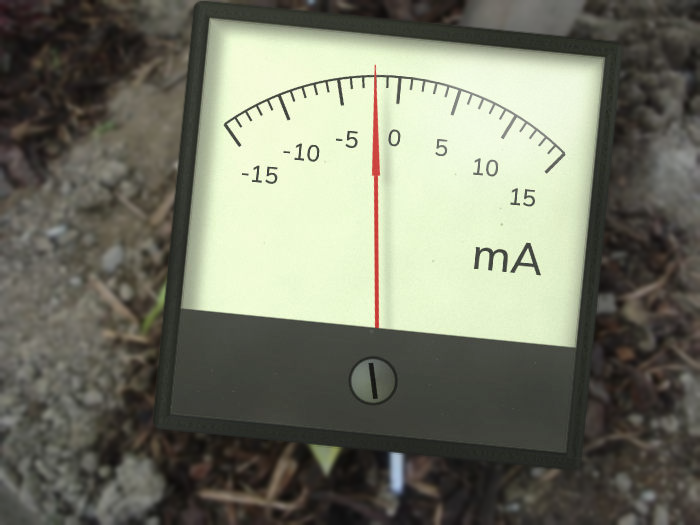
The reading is -2 mA
